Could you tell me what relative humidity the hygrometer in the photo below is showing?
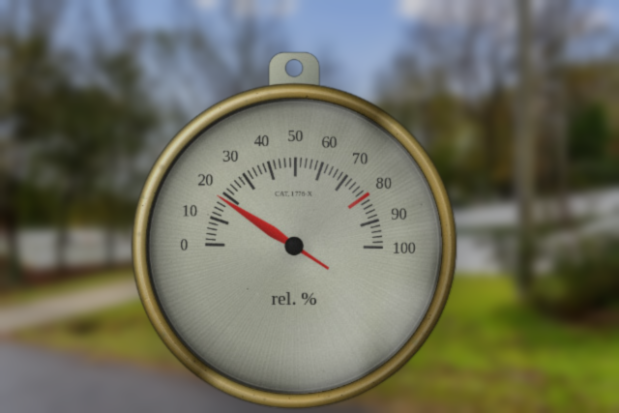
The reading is 18 %
